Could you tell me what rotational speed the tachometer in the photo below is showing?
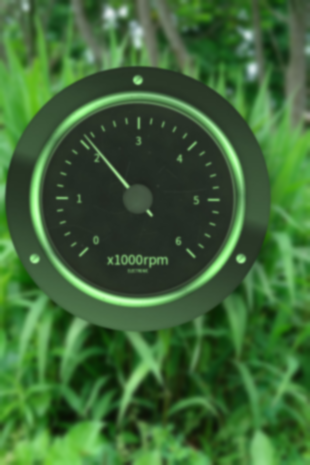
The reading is 2100 rpm
